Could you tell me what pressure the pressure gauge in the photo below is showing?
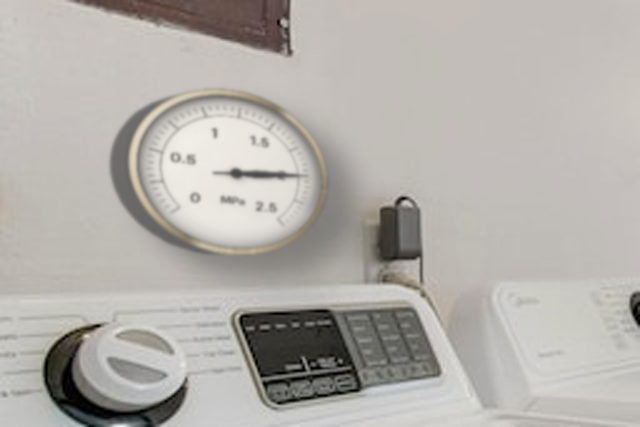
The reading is 2 MPa
